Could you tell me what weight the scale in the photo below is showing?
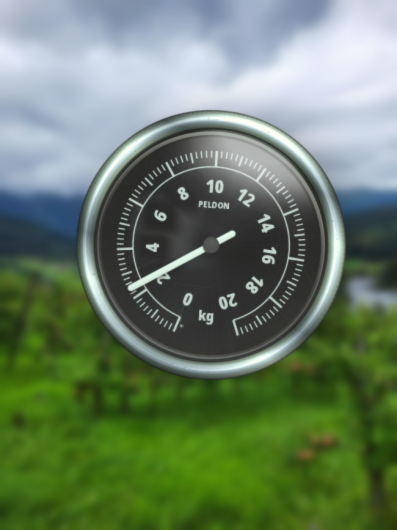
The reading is 2.4 kg
